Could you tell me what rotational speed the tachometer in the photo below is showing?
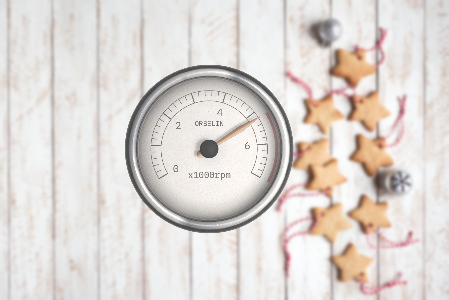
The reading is 5200 rpm
